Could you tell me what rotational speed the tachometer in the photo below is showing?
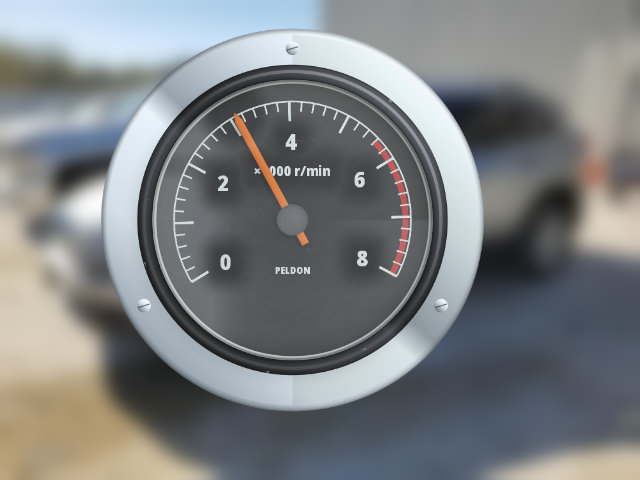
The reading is 3100 rpm
